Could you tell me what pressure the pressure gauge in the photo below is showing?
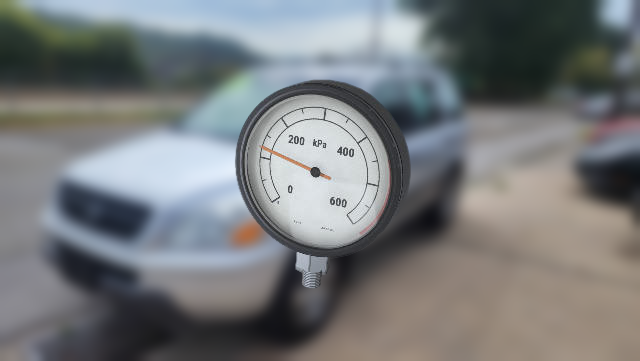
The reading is 125 kPa
